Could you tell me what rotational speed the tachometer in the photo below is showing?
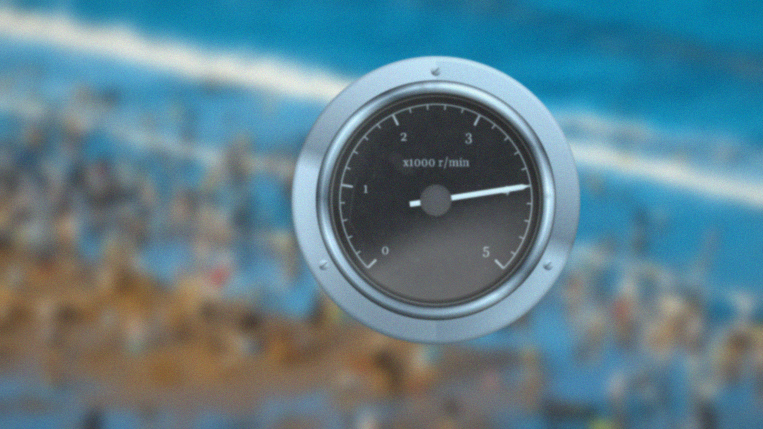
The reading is 4000 rpm
